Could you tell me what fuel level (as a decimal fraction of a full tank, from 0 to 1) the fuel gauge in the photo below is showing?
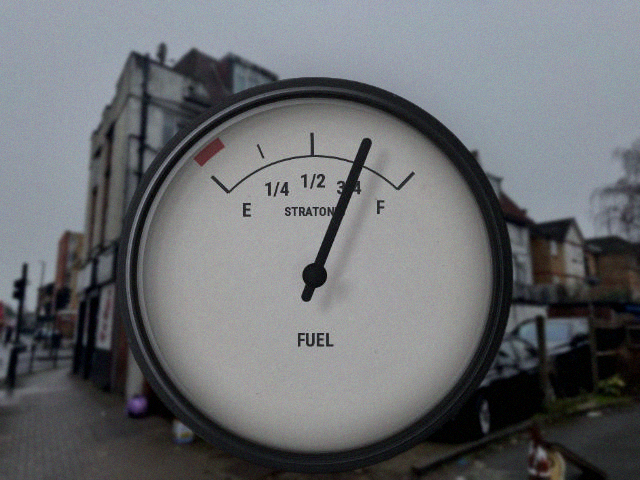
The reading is 0.75
